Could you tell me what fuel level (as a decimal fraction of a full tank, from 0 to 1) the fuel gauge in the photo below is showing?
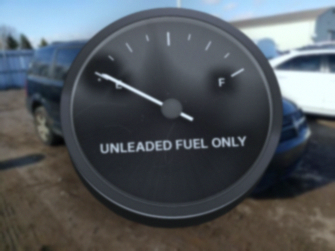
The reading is 0
